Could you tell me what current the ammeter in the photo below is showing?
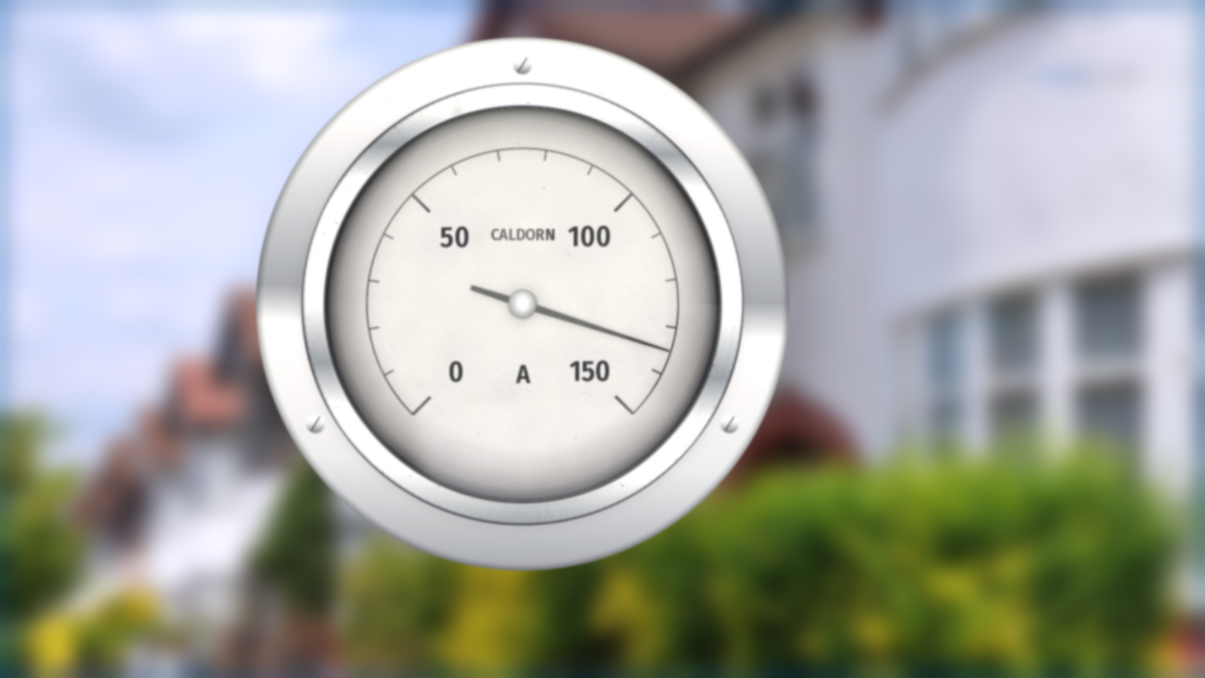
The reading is 135 A
